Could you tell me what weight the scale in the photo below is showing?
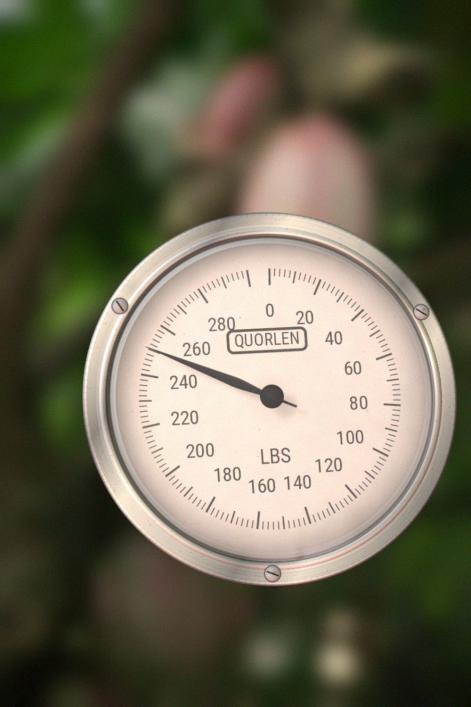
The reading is 250 lb
